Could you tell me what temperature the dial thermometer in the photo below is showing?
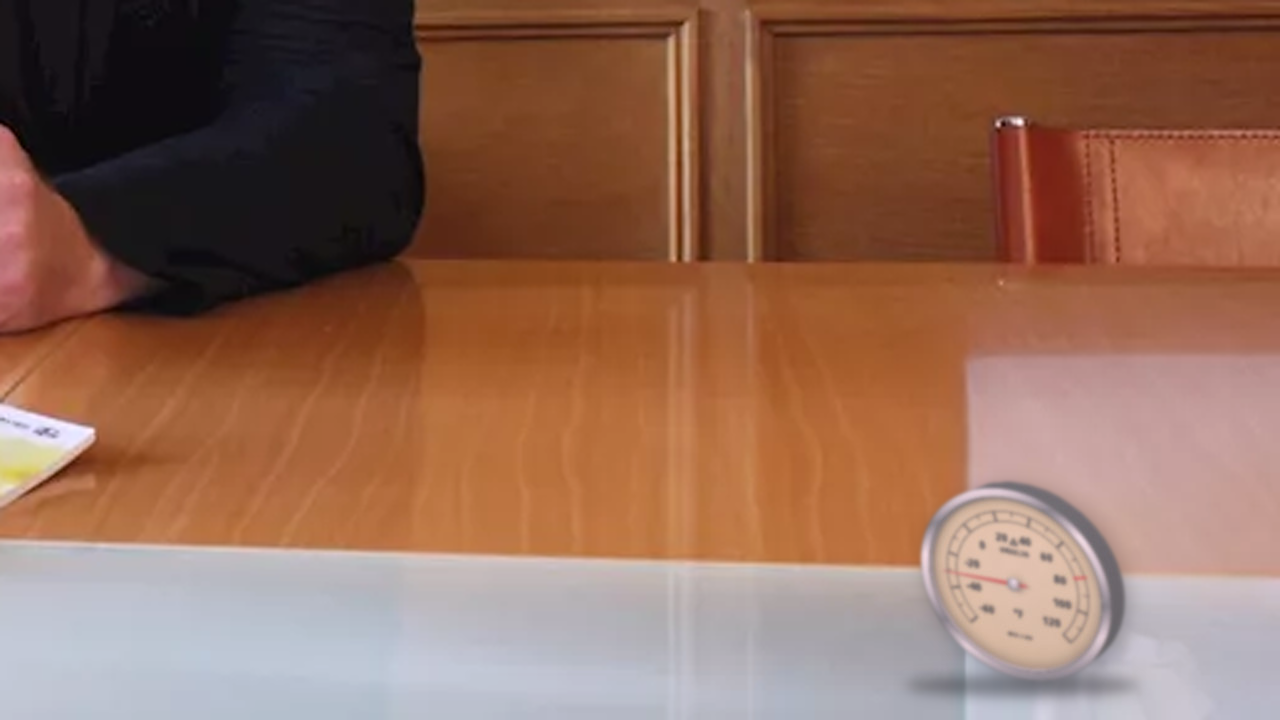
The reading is -30 °F
